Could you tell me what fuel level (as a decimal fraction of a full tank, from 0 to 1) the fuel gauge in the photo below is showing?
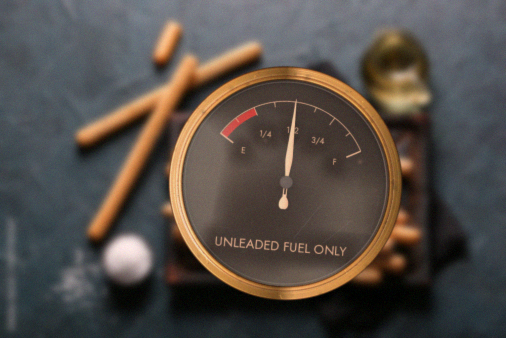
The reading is 0.5
